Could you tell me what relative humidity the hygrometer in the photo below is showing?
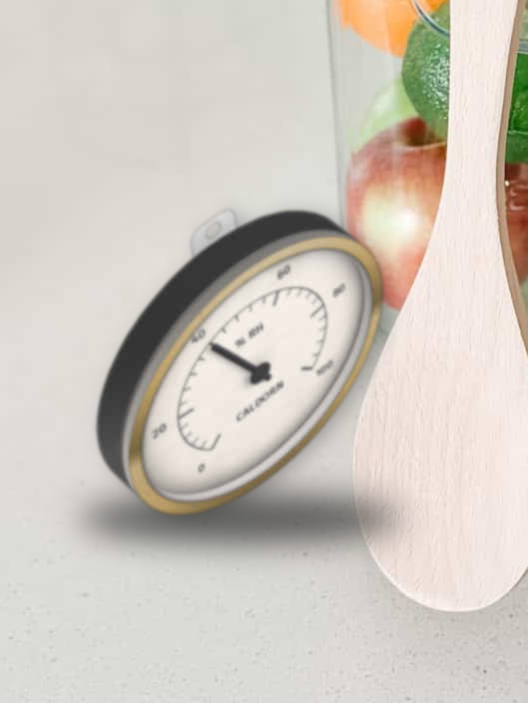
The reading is 40 %
